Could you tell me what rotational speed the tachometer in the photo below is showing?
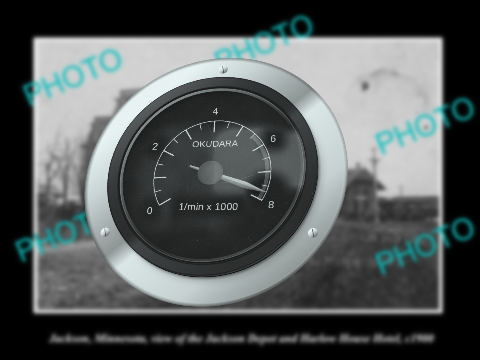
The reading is 7750 rpm
